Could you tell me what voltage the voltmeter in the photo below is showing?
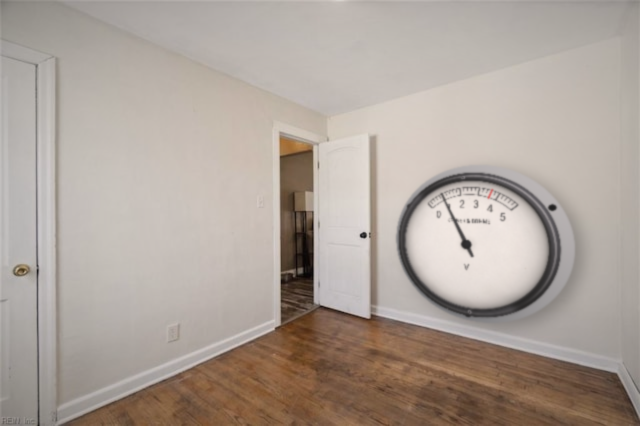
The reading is 1 V
